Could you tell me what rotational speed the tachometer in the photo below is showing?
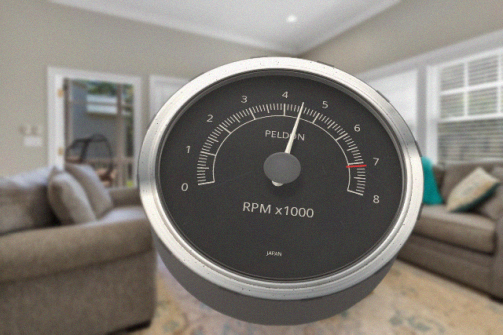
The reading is 4500 rpm
